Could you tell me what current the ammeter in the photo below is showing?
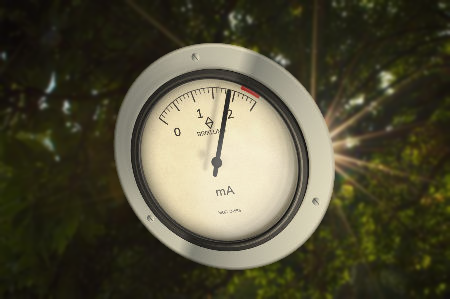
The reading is 1.9 mA
